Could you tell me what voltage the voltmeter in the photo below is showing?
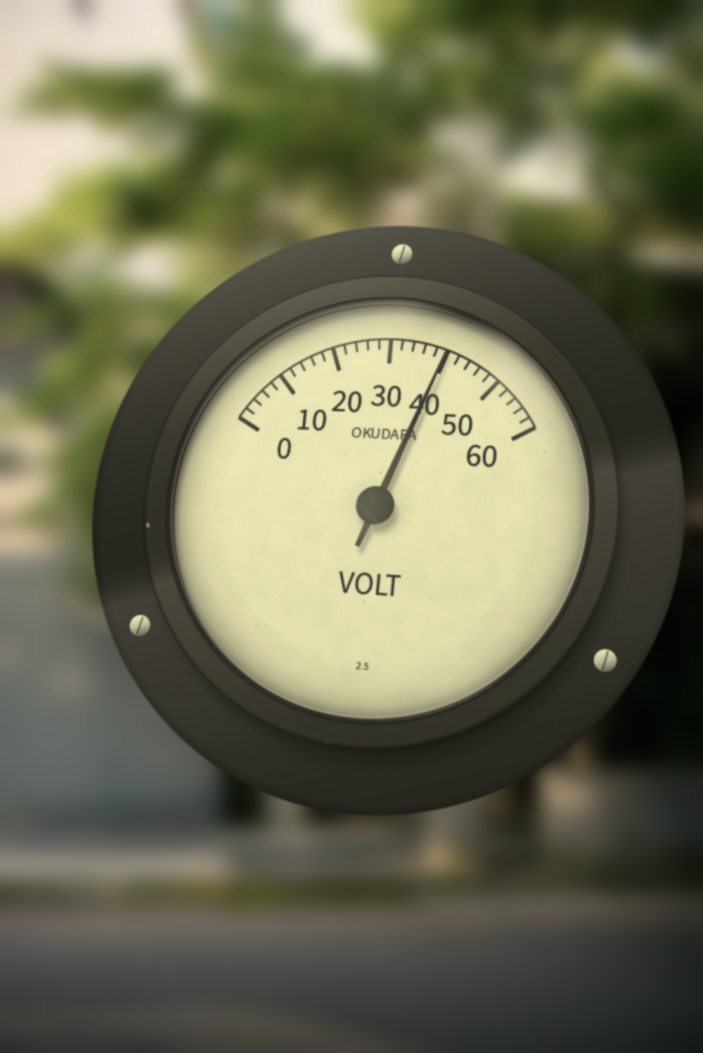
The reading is 40 V
